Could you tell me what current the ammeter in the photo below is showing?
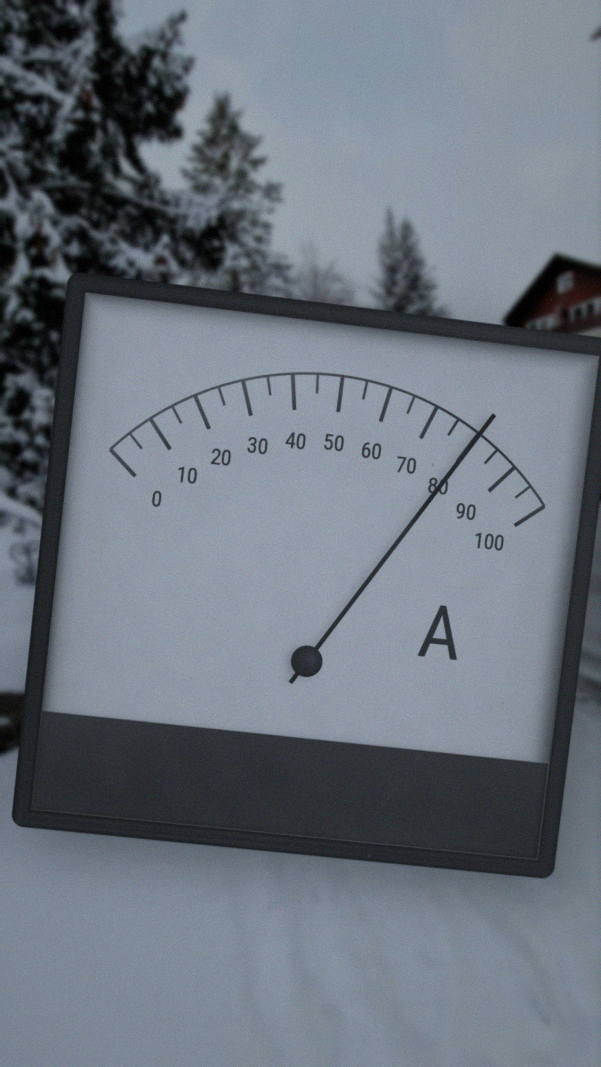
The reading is 80 A
